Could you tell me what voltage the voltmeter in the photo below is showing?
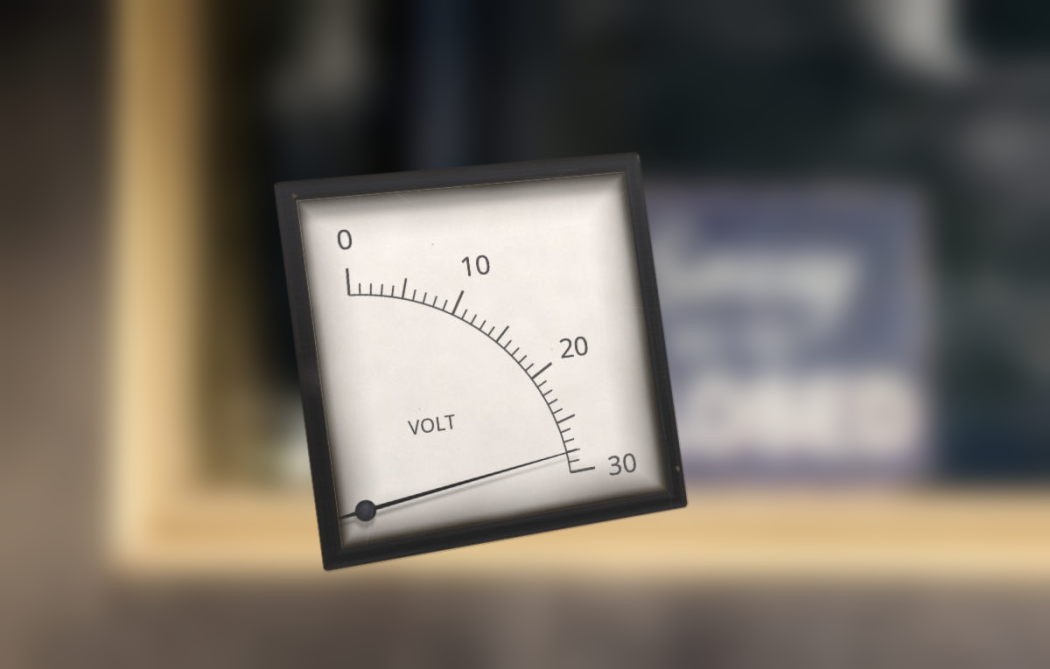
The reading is 28 V
